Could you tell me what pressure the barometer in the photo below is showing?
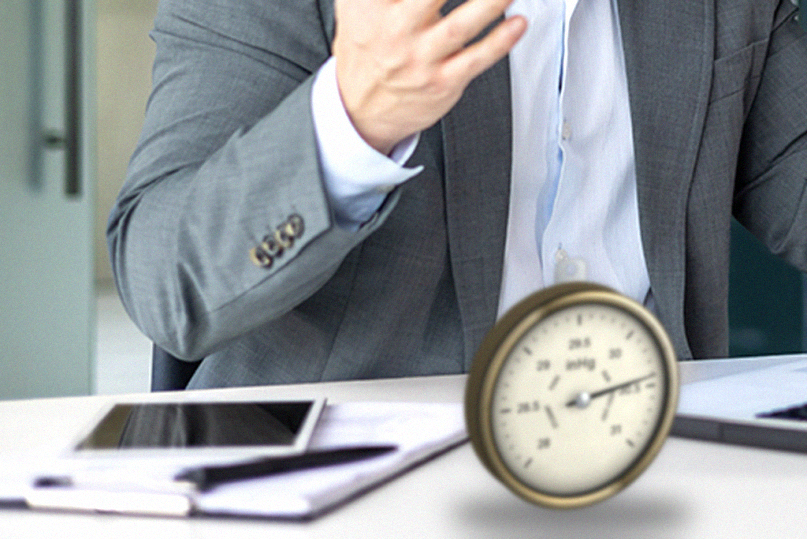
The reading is 30.4 inHg
